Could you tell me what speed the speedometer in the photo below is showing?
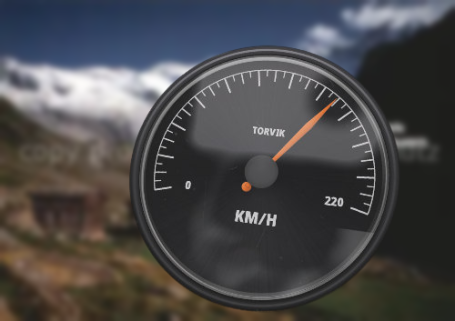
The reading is 150 km/h
